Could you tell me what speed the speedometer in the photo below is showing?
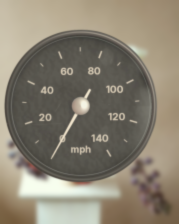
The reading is 0 mph
